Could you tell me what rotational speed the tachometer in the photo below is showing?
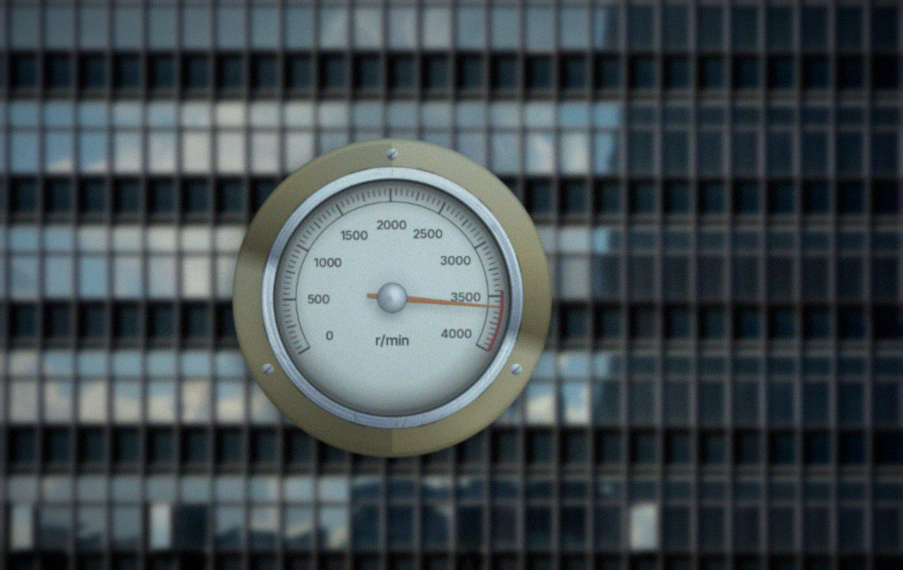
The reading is 3600 rpm
